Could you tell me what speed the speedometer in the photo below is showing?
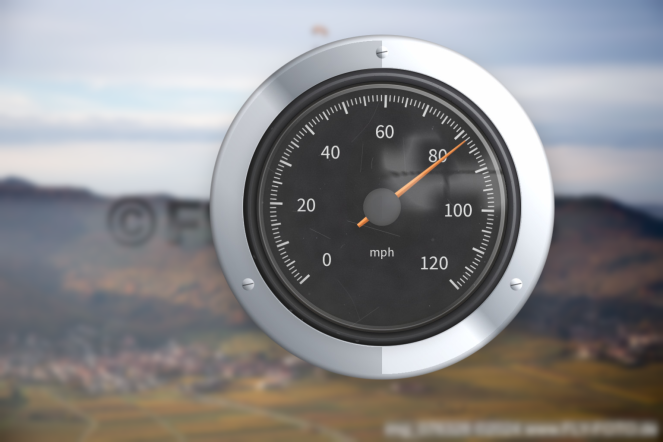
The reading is 82 mph
